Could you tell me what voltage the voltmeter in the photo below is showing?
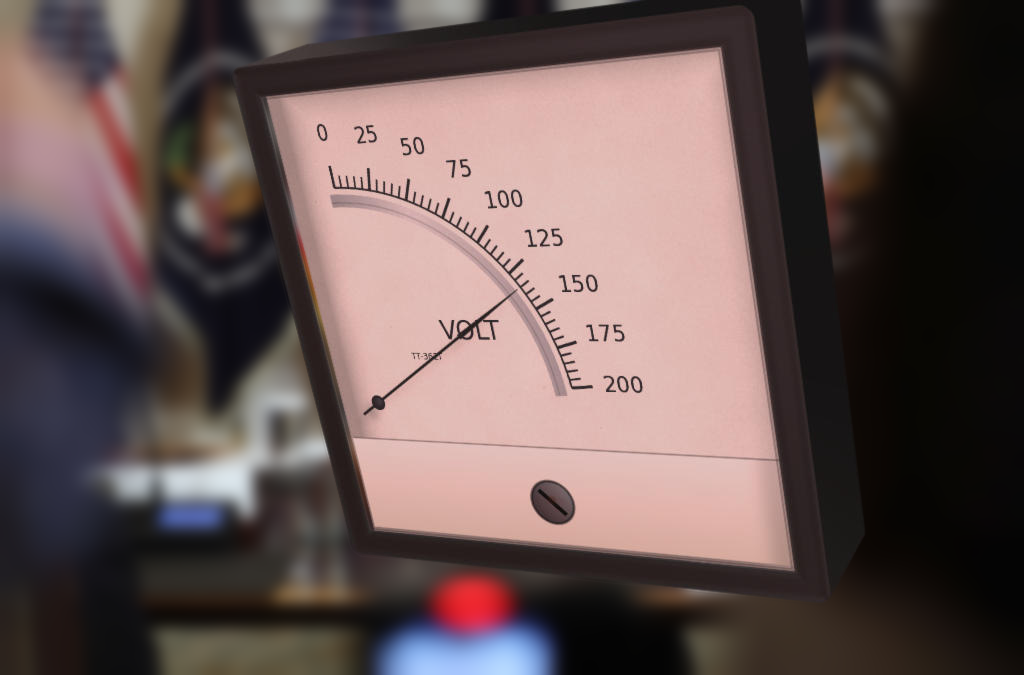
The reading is 135 V
